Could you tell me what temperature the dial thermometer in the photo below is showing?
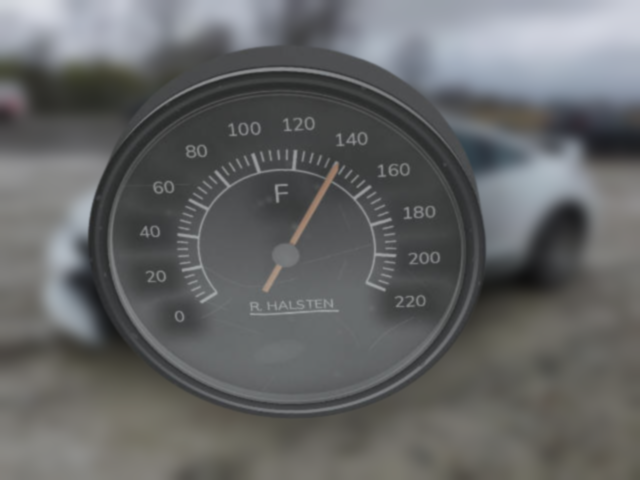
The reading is 140 °F
